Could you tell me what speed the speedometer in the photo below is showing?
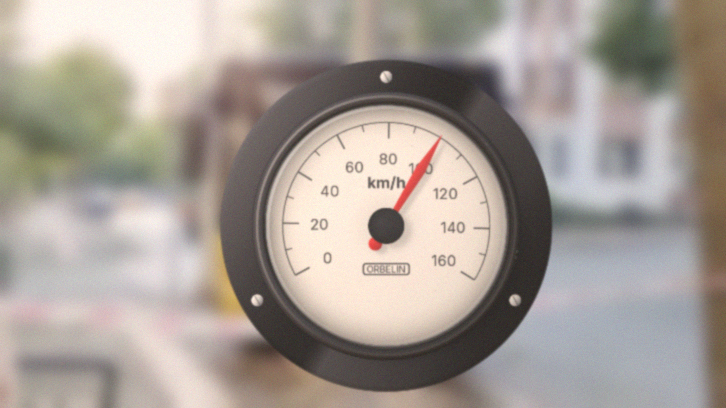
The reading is 100 km/h
